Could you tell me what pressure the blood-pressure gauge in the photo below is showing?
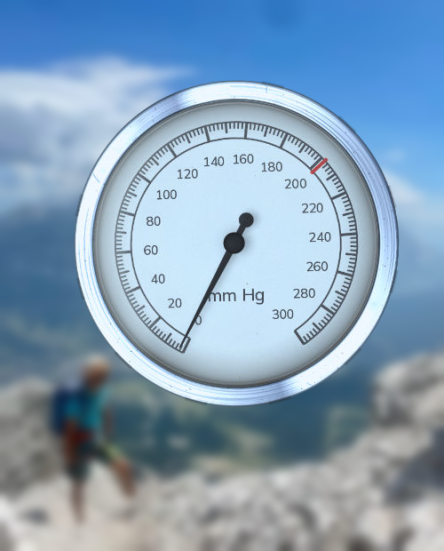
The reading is 2 mmHg
